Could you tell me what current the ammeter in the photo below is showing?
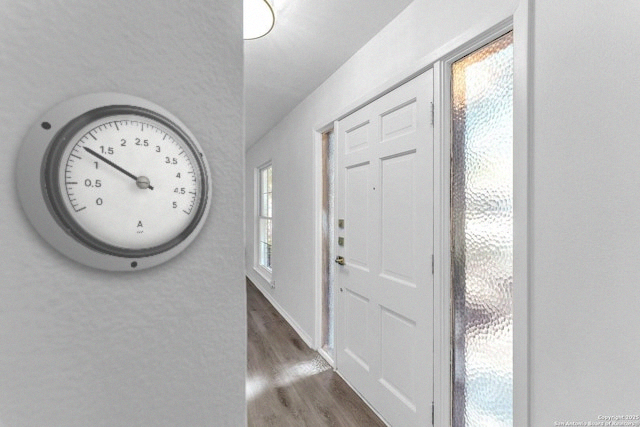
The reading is 1.2 A
